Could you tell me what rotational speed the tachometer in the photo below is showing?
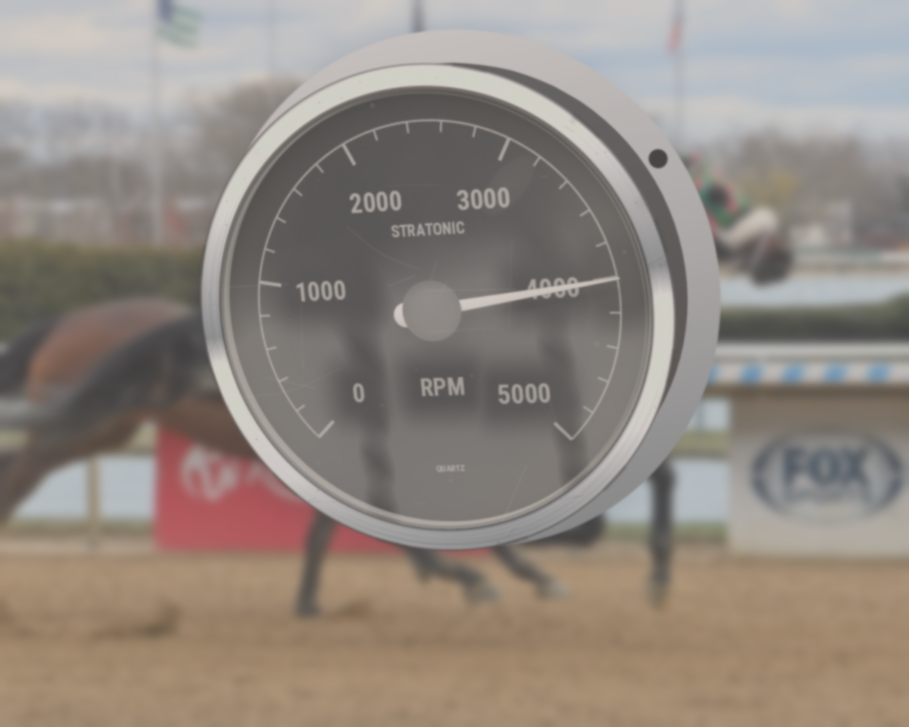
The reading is 4000 rpm
